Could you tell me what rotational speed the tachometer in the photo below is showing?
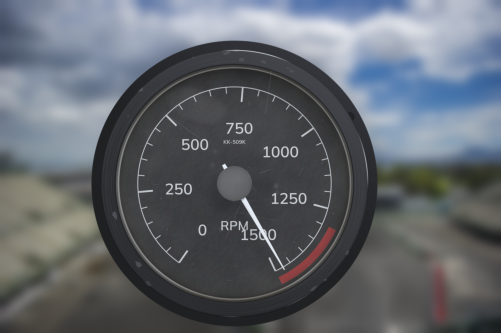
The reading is 1475 rpm
